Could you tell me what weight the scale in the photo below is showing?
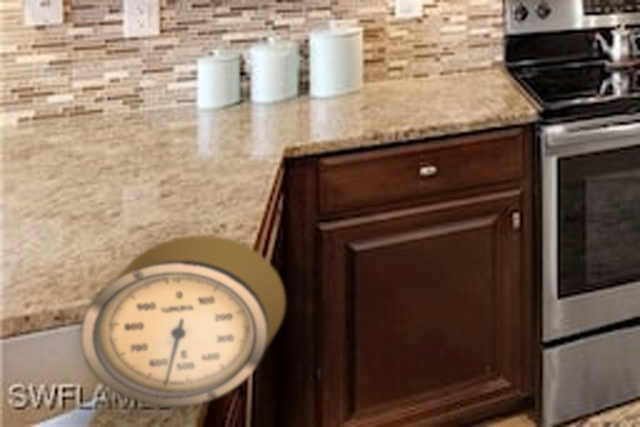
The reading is 550 g
